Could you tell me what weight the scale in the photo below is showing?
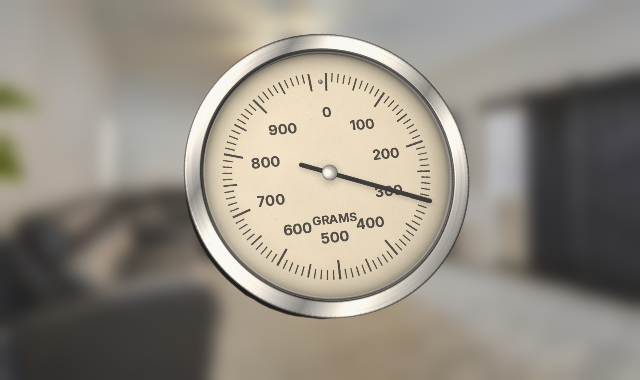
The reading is 300 g
